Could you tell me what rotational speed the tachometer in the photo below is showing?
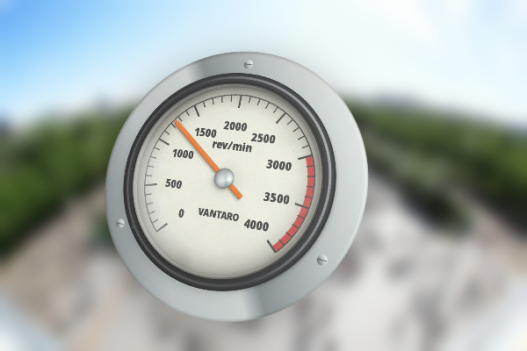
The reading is 1250 rpm
